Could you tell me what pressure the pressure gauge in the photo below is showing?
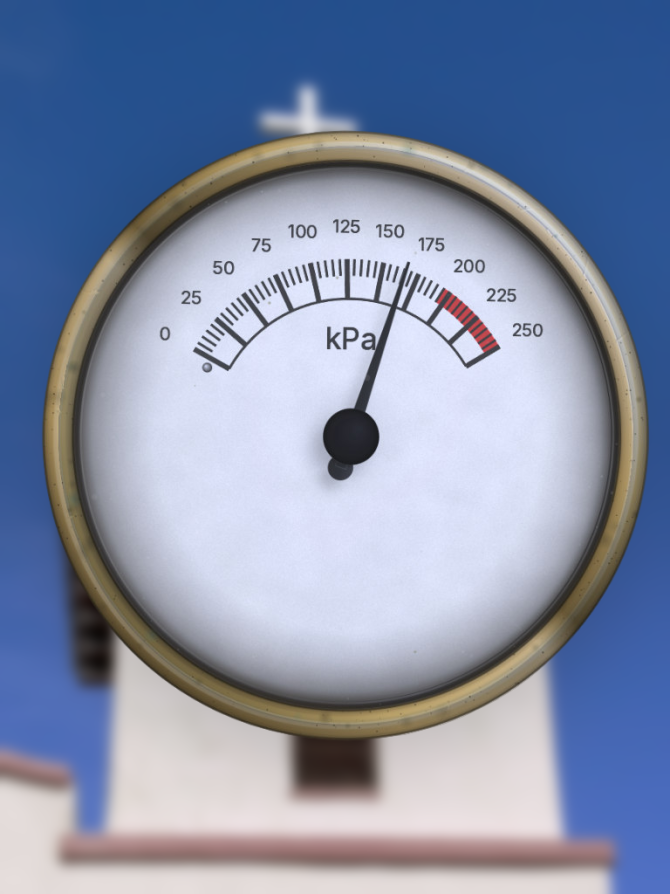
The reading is 165 kPa
